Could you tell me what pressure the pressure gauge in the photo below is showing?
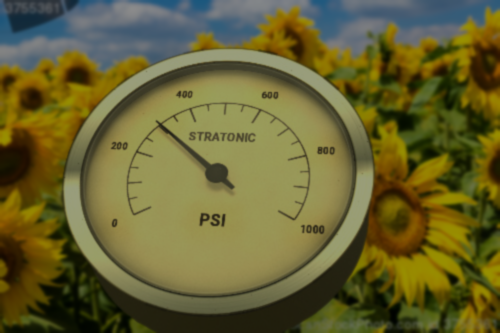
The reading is 300 psi
